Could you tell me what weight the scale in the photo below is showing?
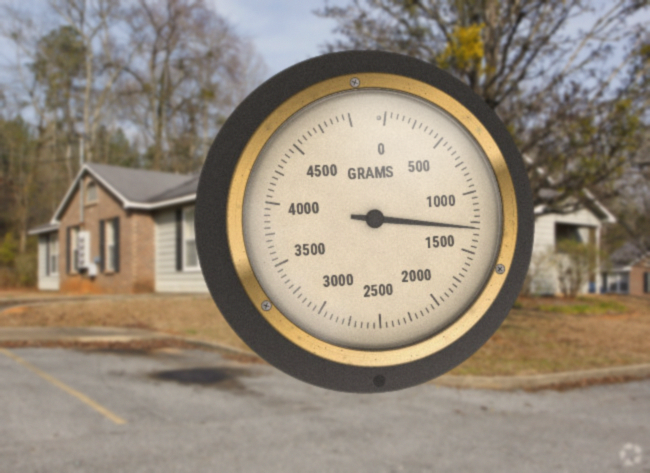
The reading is 1300 g
